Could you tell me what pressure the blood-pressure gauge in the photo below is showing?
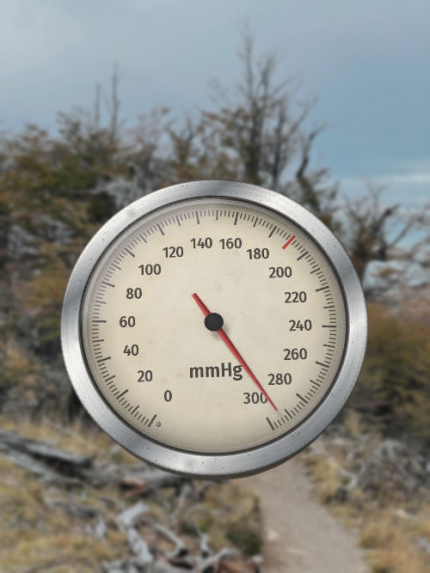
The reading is 294 mmHg
